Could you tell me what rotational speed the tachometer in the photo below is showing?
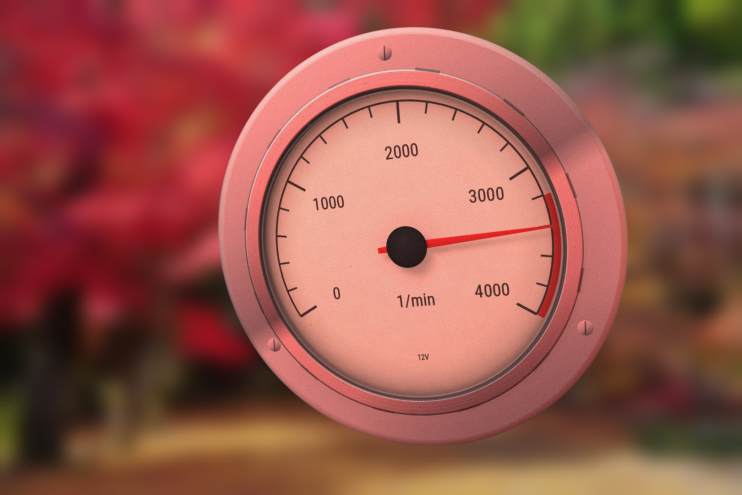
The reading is 3400 rpm
